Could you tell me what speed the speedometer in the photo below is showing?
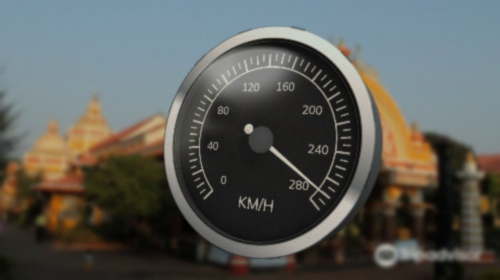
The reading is 270 km/h
